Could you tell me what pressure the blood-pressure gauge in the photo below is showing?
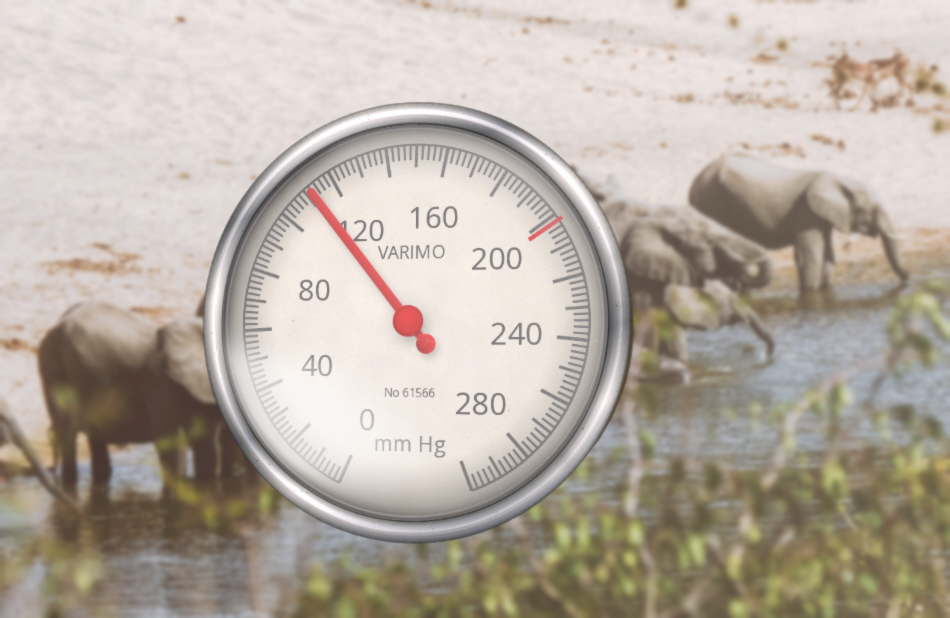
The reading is 112 mmHg
